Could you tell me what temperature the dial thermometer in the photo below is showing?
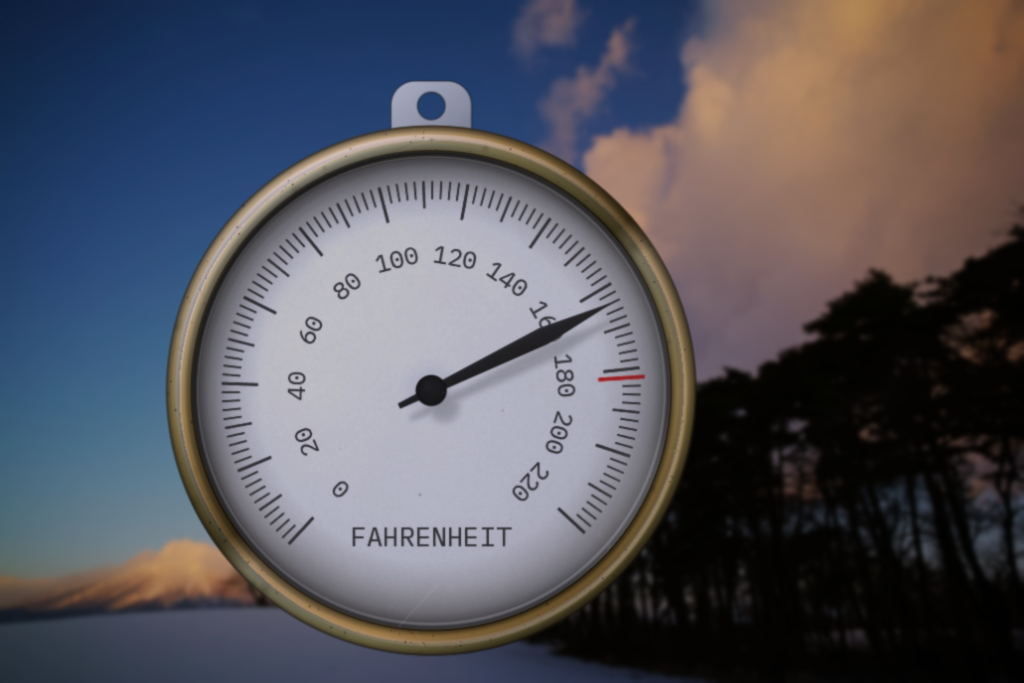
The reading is 164 °F
